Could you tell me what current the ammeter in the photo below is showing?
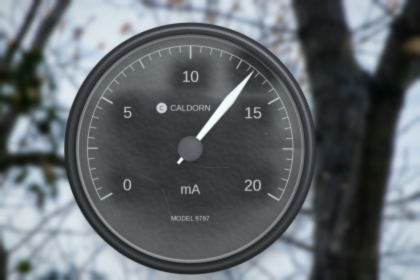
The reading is 13.25 mA
